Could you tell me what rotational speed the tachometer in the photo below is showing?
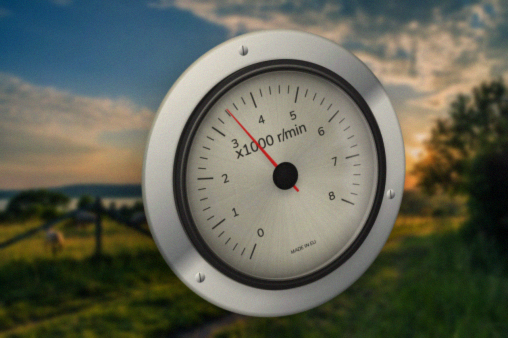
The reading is 3400 rpm
